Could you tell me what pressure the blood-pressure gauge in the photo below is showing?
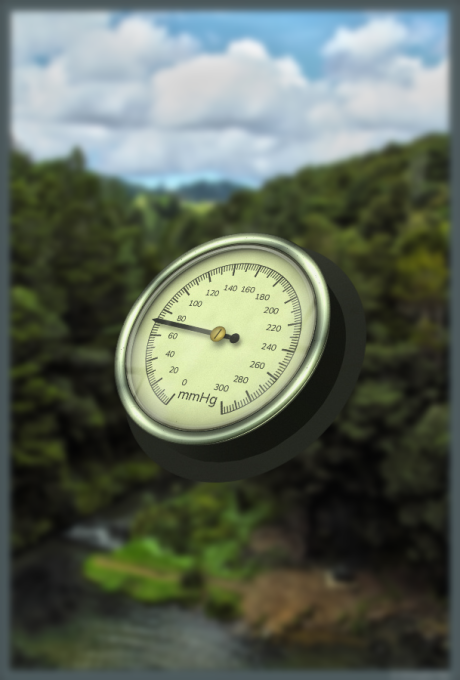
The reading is 70 mmHg
